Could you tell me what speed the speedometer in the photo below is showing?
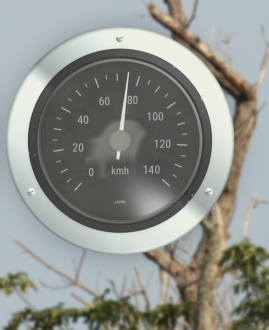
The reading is 75 km/h
